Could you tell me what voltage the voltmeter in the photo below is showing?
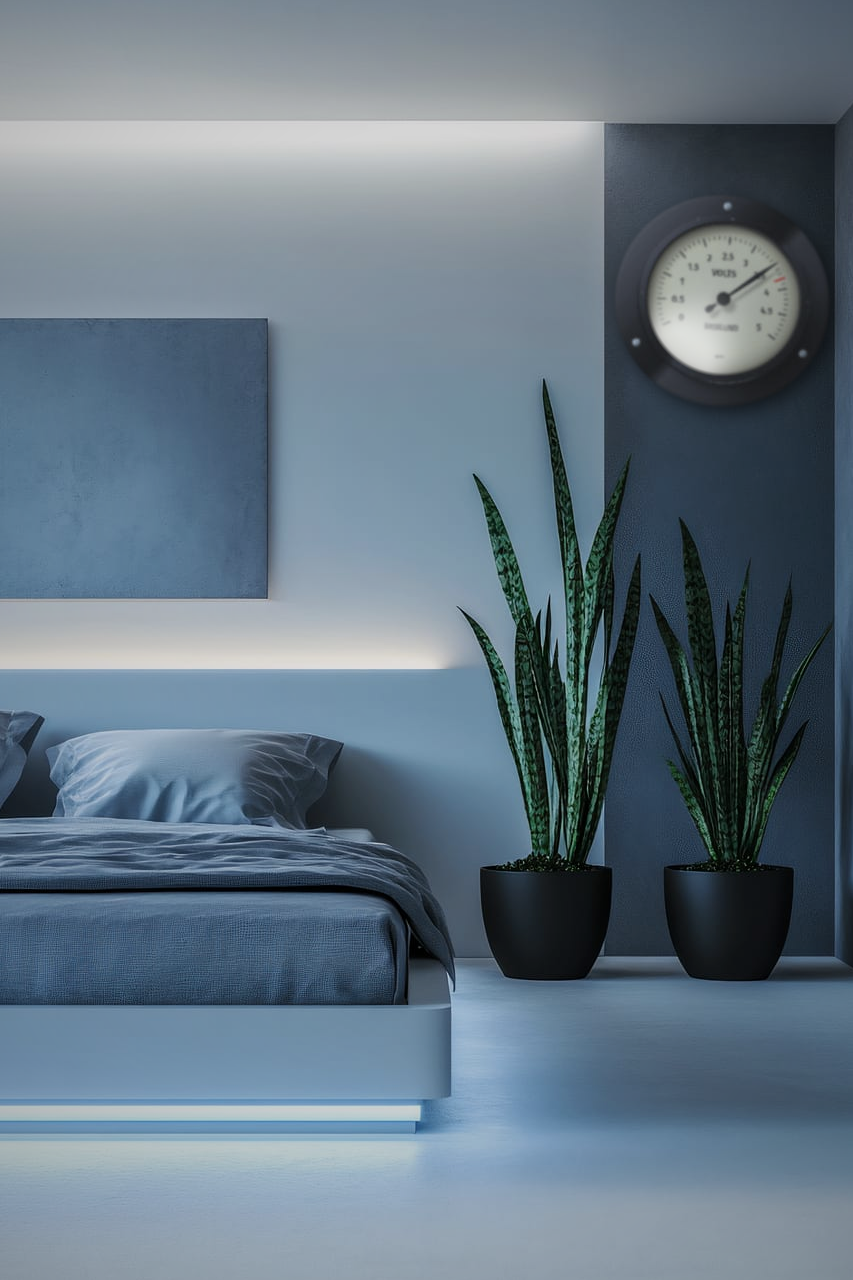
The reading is 3.5 V
